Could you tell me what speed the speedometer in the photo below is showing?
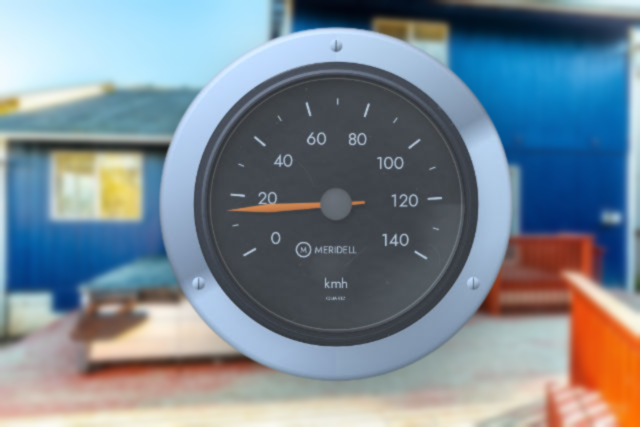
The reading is 15 km/h
